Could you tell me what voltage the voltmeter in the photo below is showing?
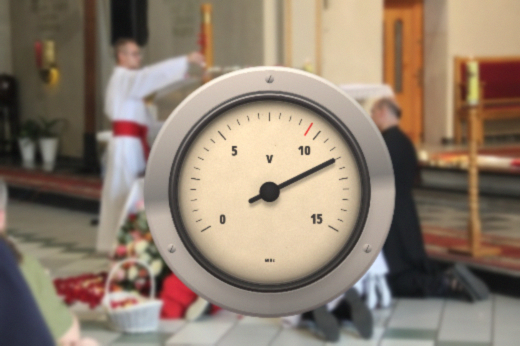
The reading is 11.5 V
